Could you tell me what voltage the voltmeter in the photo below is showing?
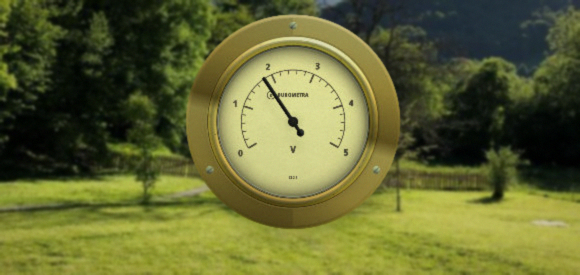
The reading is 1.8 V
